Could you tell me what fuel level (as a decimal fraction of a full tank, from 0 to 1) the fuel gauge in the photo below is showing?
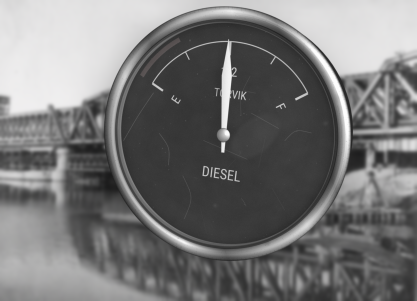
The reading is 0.5
